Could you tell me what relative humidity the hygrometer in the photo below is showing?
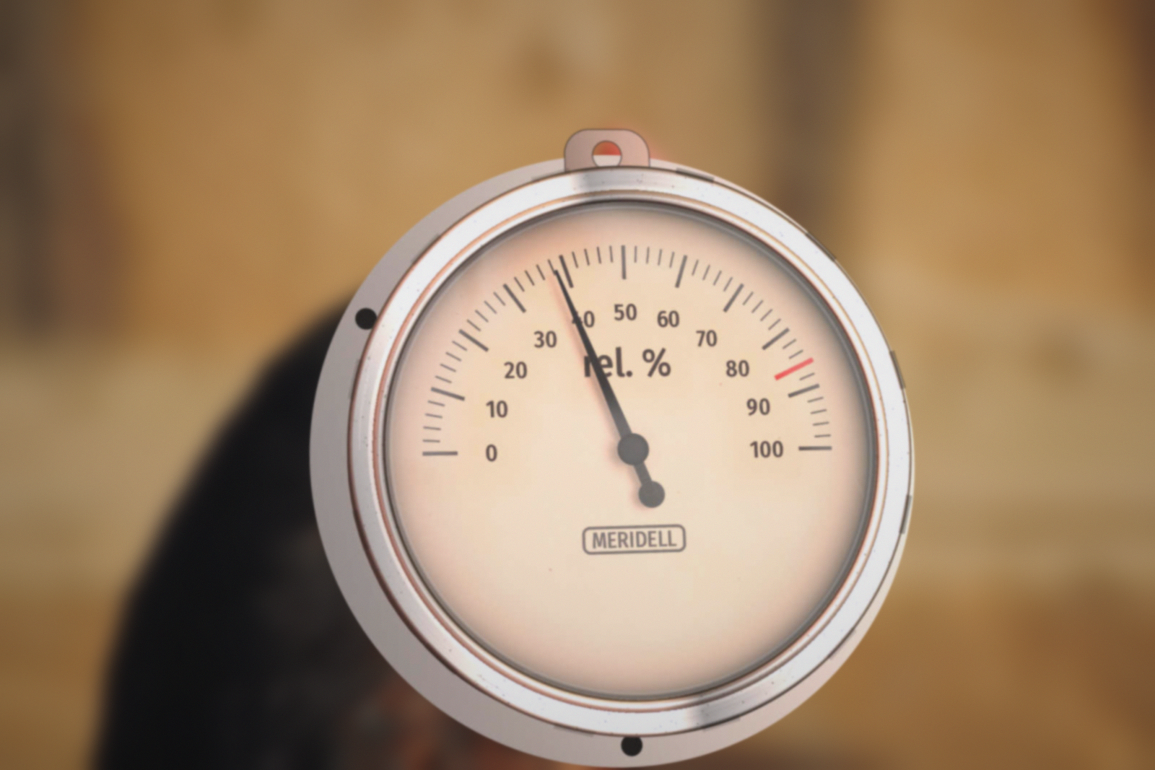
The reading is 38 %
